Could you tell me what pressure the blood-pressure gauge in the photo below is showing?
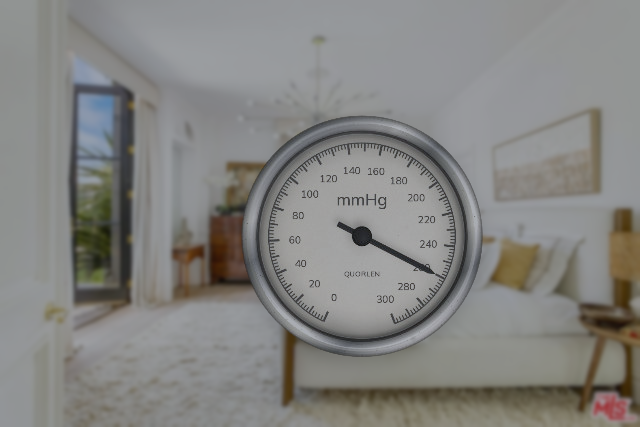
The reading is 260 mmHg
